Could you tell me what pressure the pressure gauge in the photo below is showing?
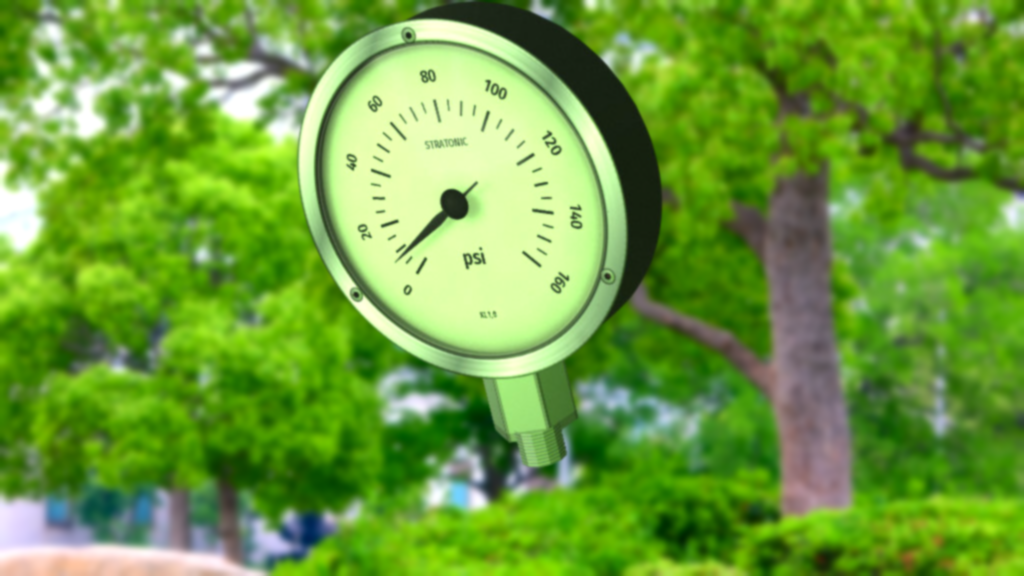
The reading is 7.5 psi
